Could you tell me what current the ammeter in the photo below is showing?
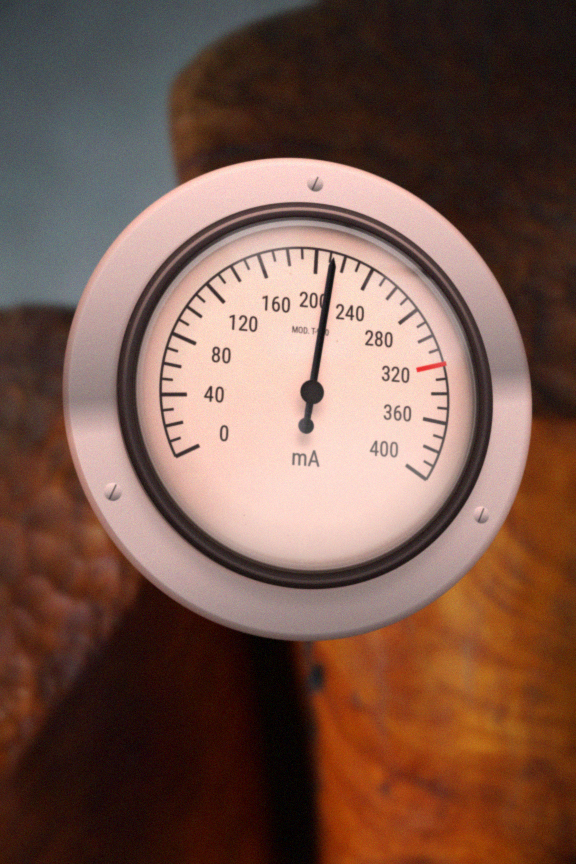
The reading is 210 mA
